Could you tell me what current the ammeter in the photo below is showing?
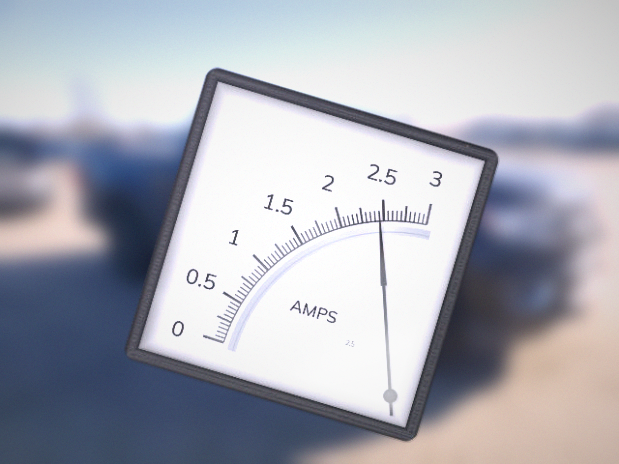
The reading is 2.45 A
